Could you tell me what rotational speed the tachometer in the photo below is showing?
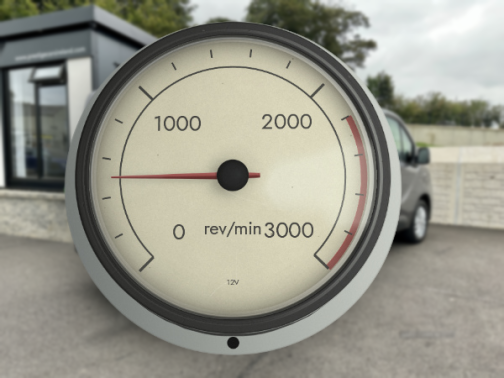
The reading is 500 rpm
